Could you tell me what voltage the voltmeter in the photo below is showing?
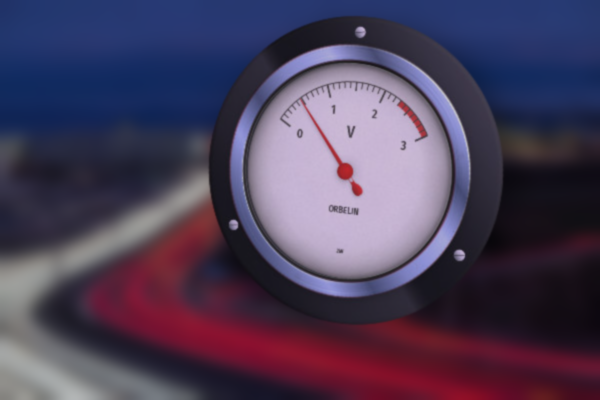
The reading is 0.5 V
